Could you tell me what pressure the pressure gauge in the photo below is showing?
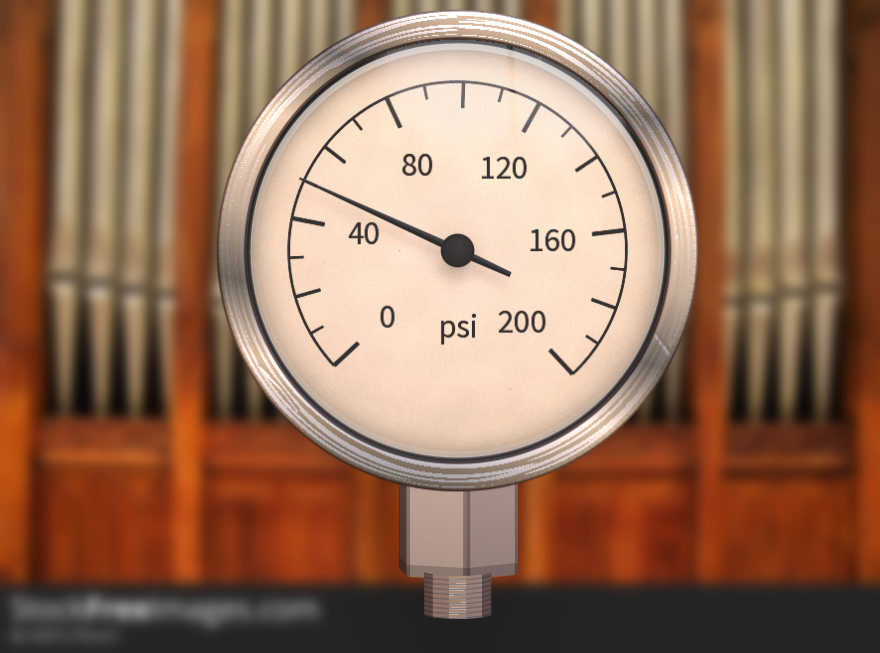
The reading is 50 psi
